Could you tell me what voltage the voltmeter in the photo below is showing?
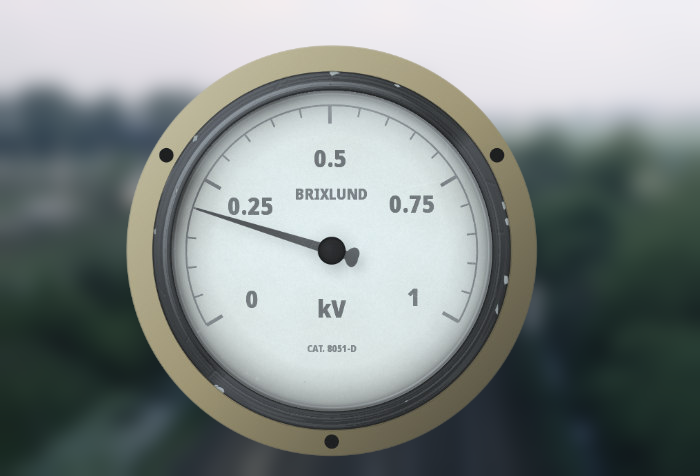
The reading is 0.2 kV
